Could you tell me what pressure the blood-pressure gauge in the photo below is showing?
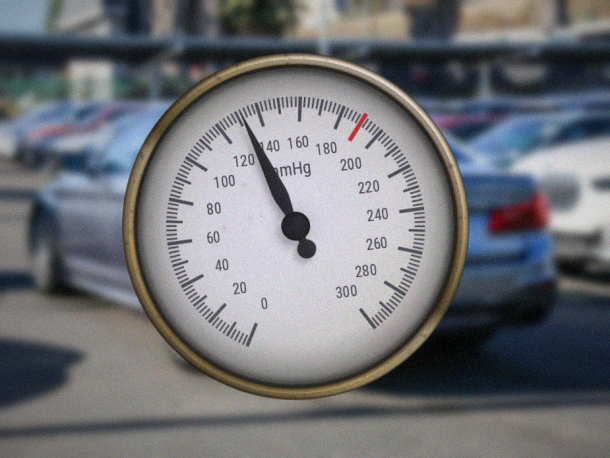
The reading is 132 mmHg
